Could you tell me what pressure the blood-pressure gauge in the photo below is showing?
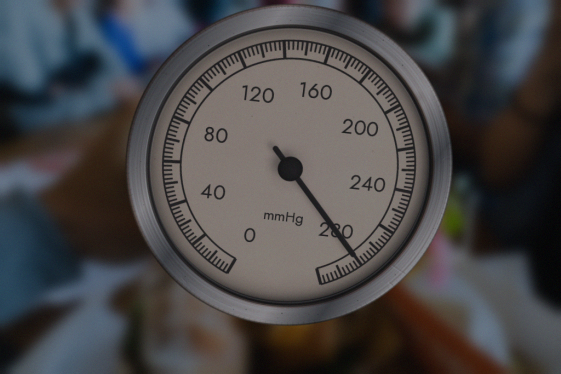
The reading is 280 mmHg
